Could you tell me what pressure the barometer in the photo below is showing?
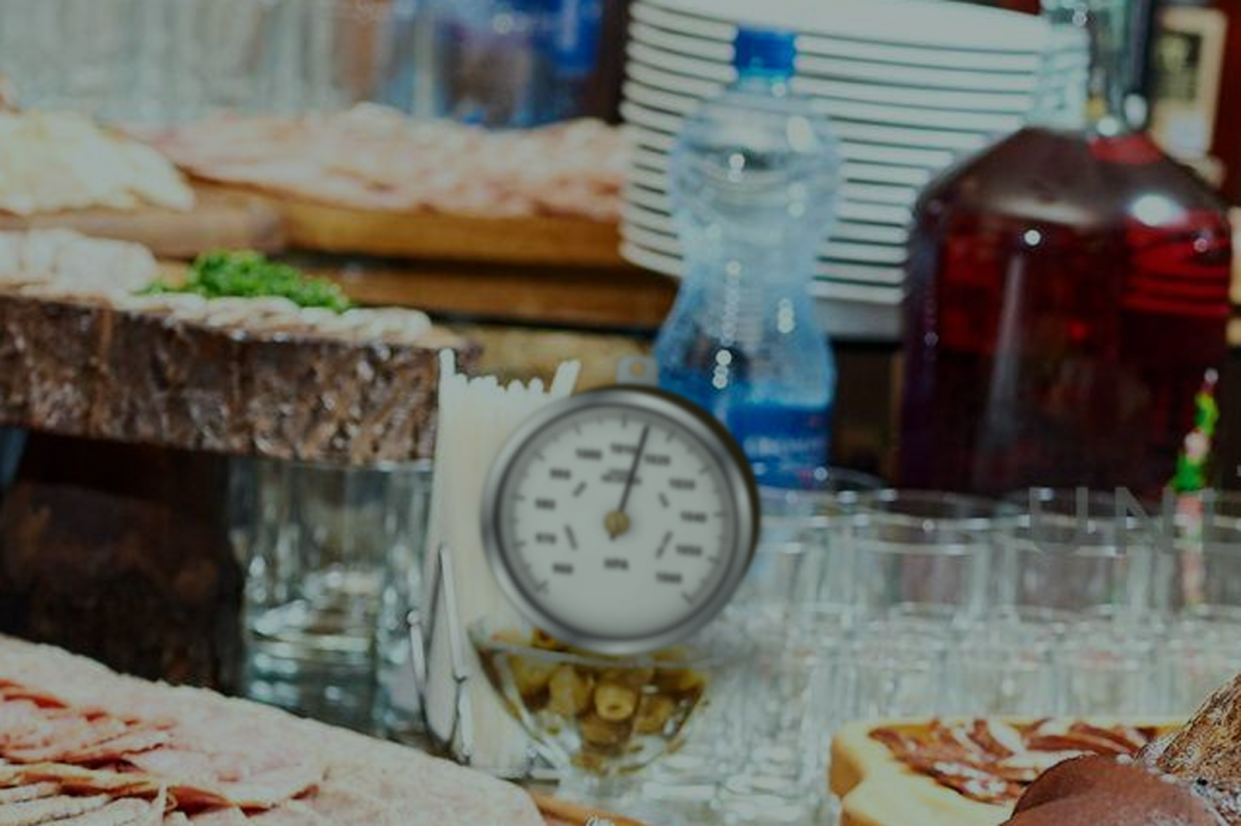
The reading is 1015 hPa
